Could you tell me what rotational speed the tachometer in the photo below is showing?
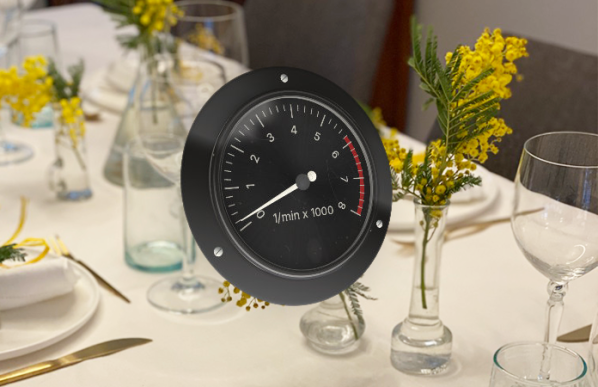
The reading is 200 rpm
